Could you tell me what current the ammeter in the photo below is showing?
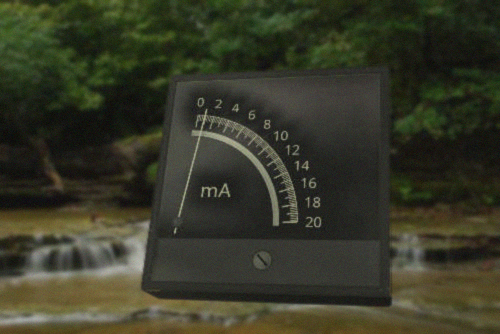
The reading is 1 mA
